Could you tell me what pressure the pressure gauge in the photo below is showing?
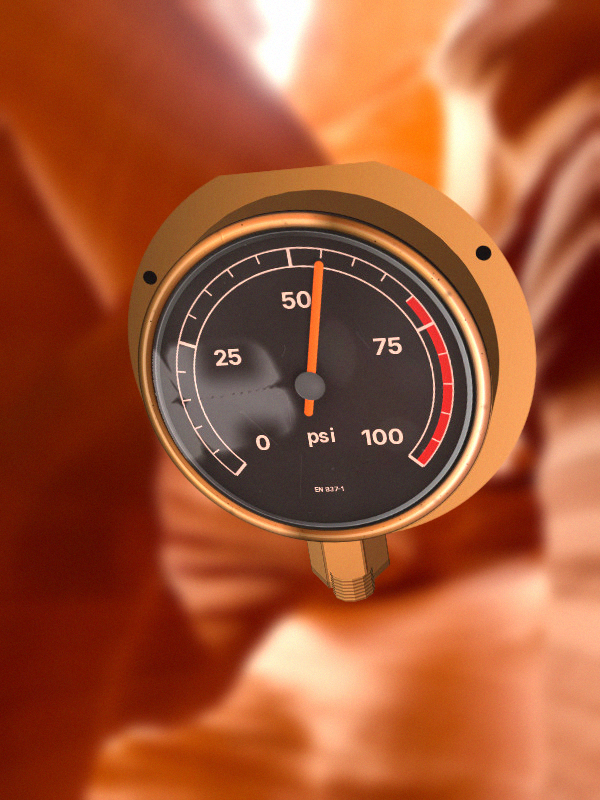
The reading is 55 psi
